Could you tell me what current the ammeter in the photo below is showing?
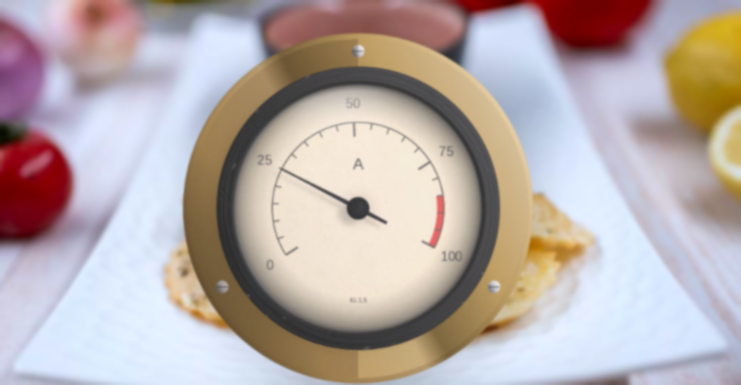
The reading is 25 A
